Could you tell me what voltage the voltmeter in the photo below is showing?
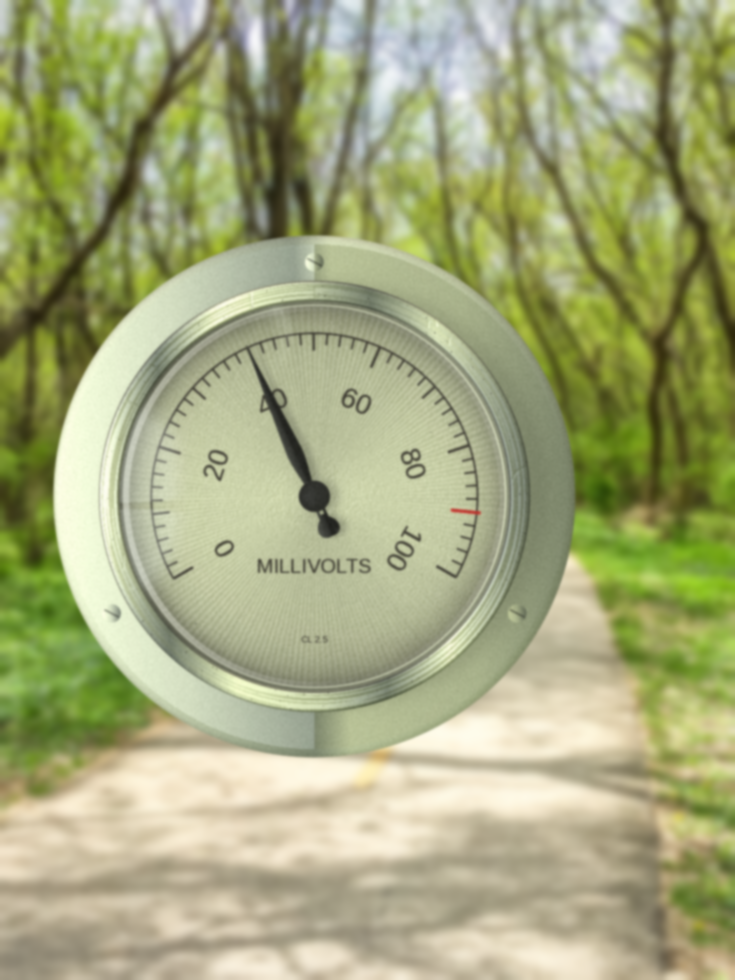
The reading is 40 mV
